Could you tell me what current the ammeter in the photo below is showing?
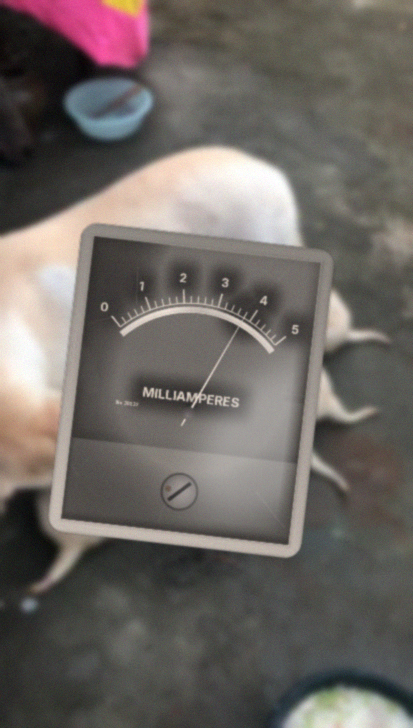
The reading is 3.8 mA
